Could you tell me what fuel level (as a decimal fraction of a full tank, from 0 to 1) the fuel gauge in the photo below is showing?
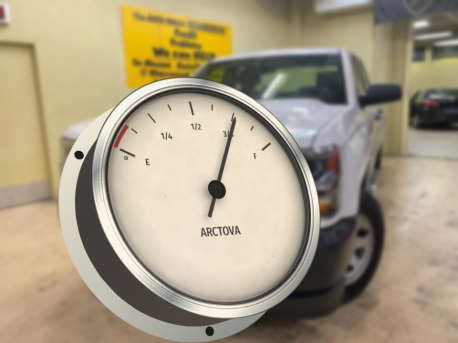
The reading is 0.75
